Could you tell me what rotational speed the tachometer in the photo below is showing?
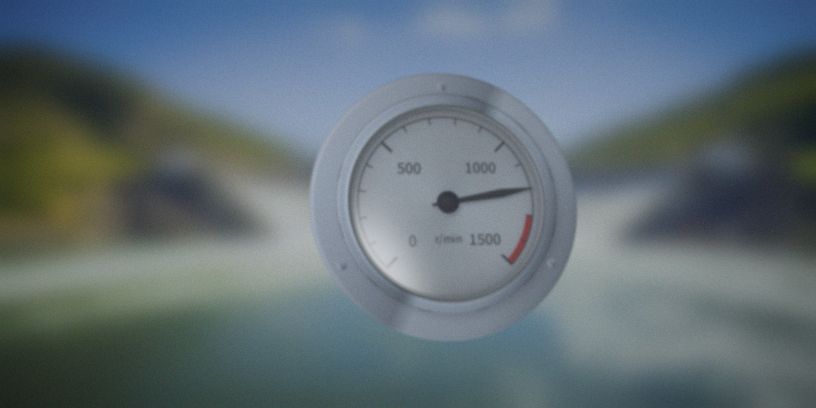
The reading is 1200 rpm
